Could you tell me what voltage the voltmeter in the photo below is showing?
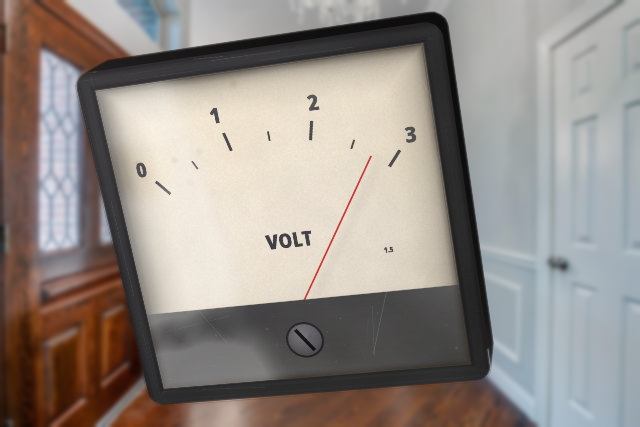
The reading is 2.75 V
